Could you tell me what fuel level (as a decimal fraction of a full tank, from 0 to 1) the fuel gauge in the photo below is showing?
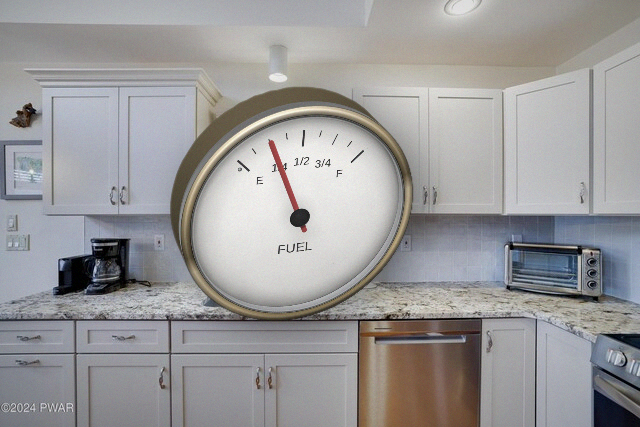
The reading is 0.25
